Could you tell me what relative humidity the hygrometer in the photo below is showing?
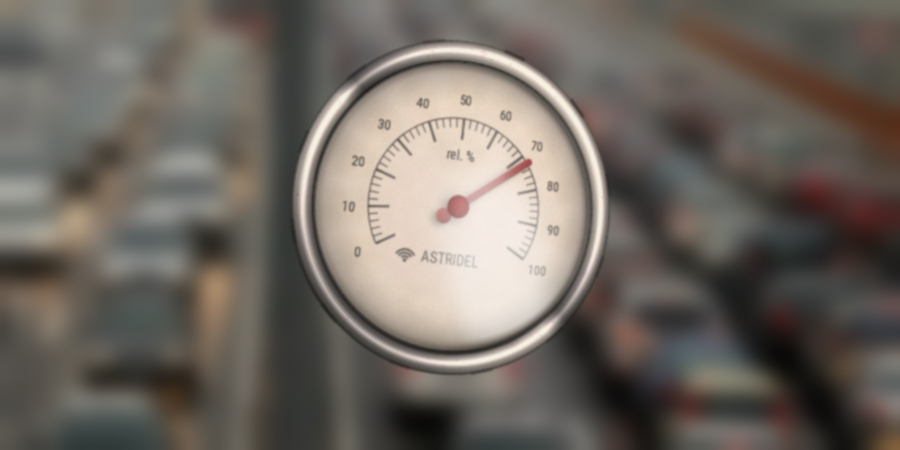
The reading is 72 %
